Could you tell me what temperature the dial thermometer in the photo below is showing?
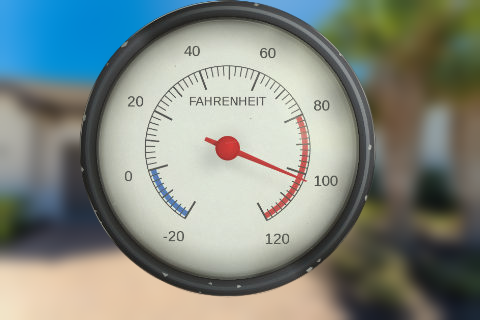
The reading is 102 °F
